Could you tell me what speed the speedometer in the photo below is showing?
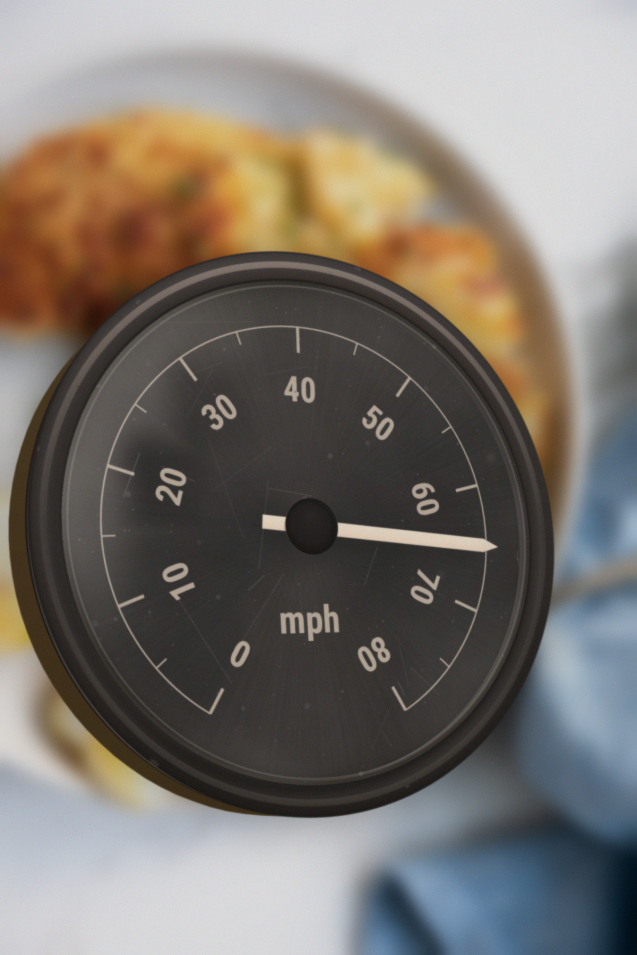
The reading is 65 mph
